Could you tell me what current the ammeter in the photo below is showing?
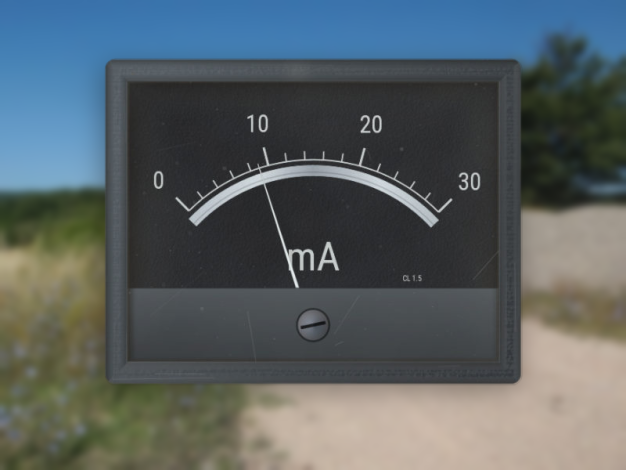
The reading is 9 mA
